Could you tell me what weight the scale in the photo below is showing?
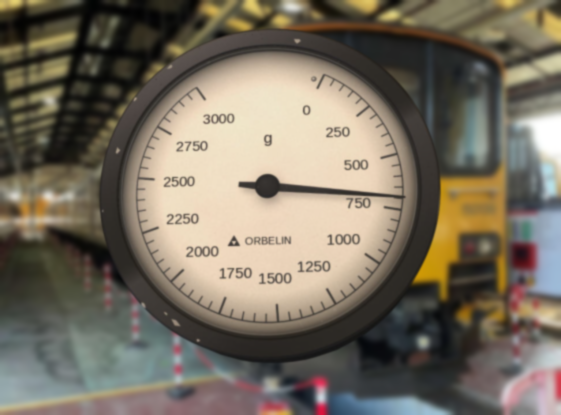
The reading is 700 g
